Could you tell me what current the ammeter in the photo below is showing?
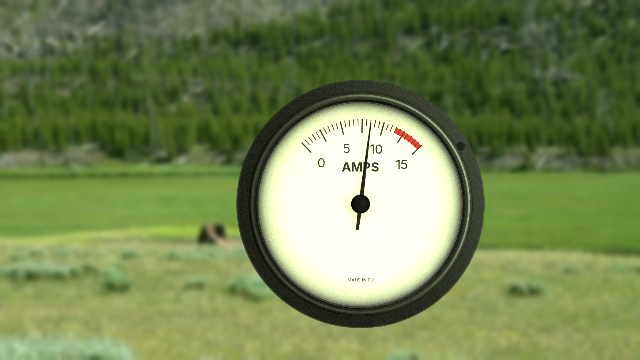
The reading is 8.5 A
